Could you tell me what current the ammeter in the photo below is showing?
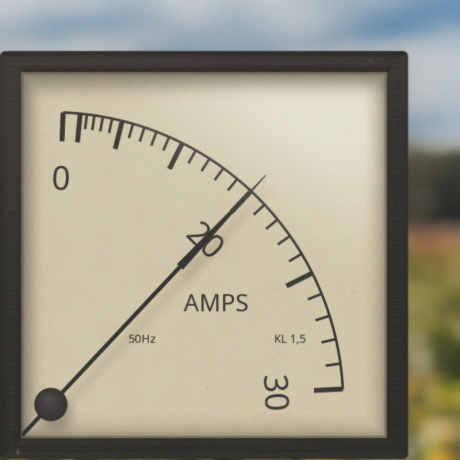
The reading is 20 A
